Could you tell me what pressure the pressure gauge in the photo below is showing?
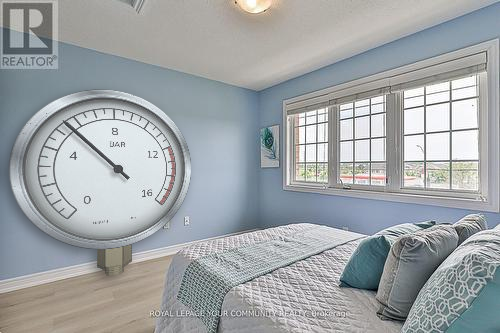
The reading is 5.5 bar
